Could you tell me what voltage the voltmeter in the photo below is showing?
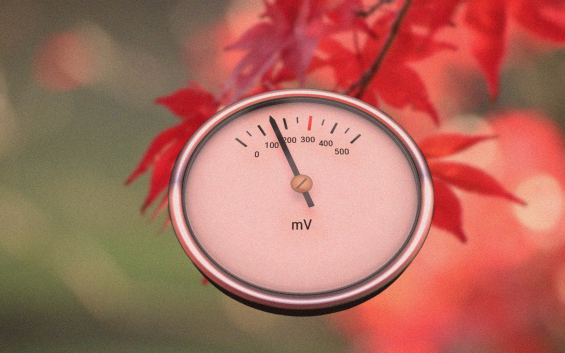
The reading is 150 mV
